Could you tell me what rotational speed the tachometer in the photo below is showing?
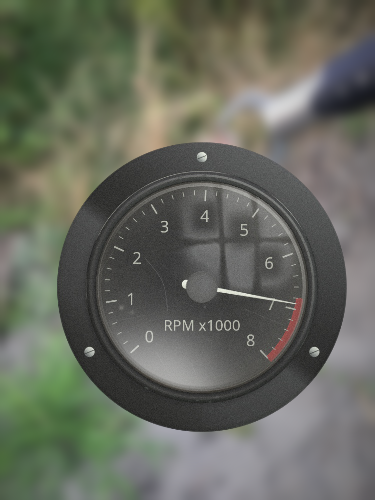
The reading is 6900 rpm
